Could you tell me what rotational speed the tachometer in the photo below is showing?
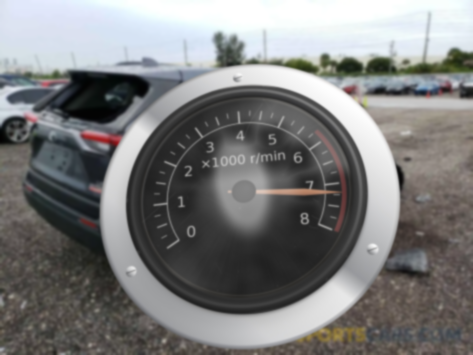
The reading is 7250 rpm
